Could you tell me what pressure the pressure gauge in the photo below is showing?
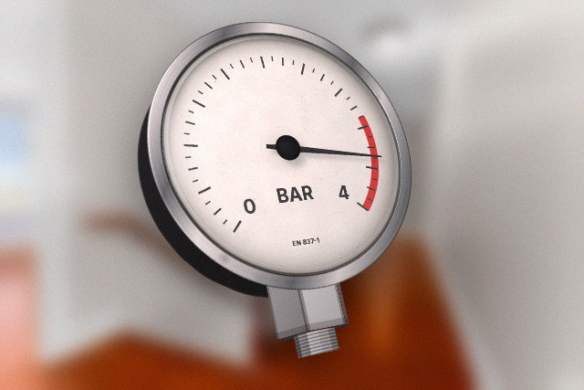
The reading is 3.5 bar
